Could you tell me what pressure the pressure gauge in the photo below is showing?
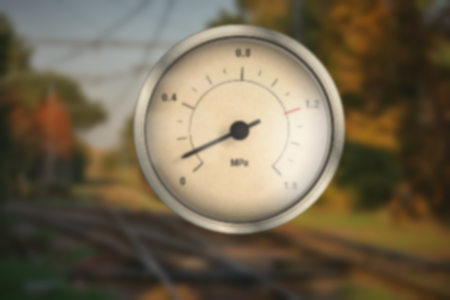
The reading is 0.1 MPa
